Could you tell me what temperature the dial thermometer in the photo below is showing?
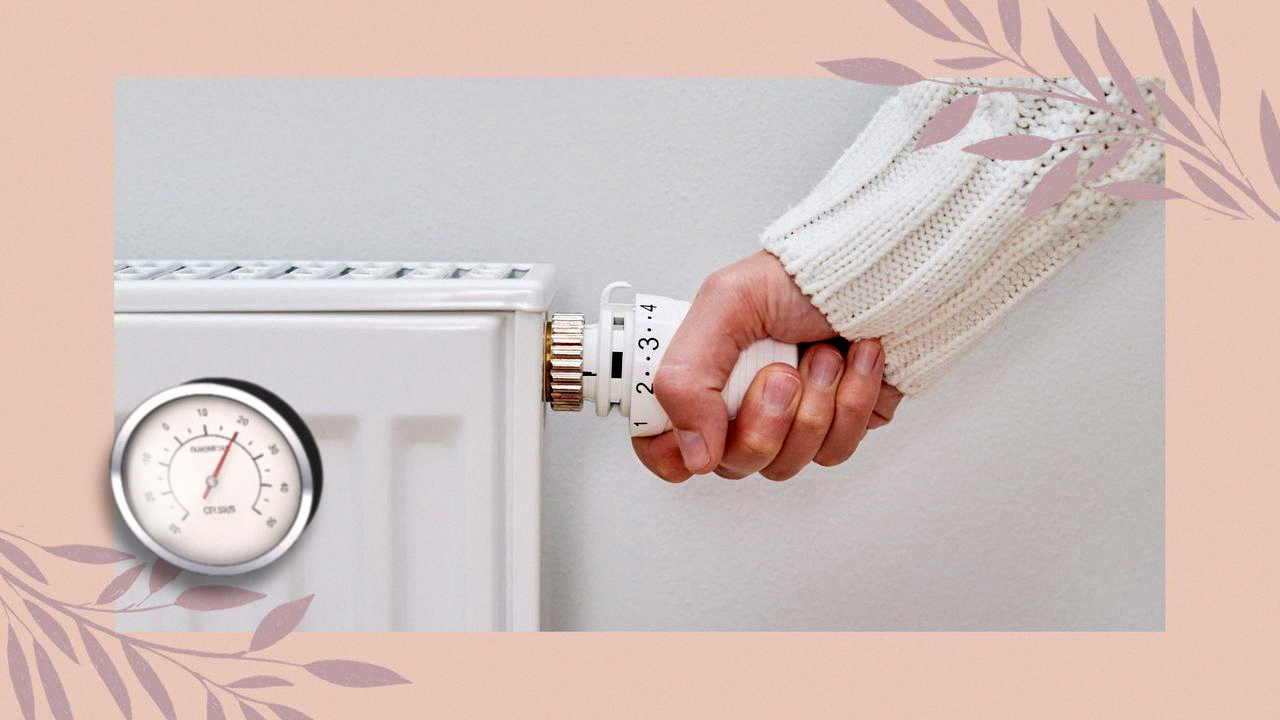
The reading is 20 °C
